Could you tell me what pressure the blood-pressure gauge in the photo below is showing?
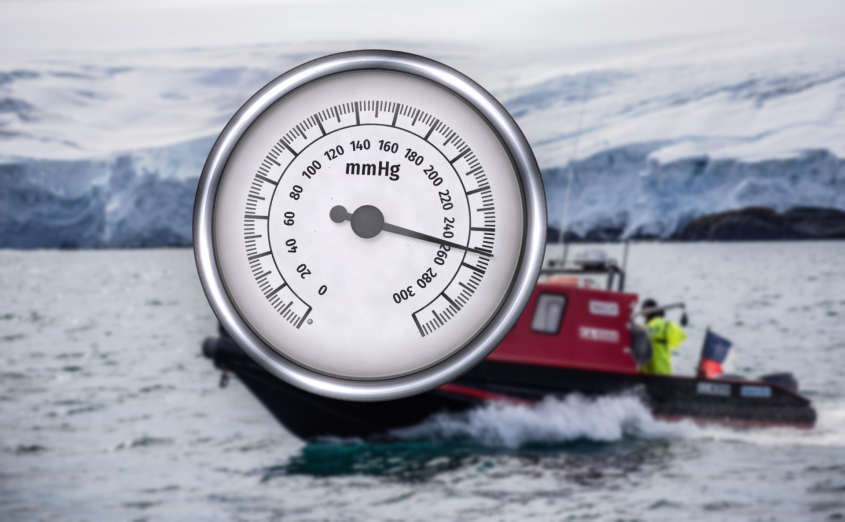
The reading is 252 mmHg
